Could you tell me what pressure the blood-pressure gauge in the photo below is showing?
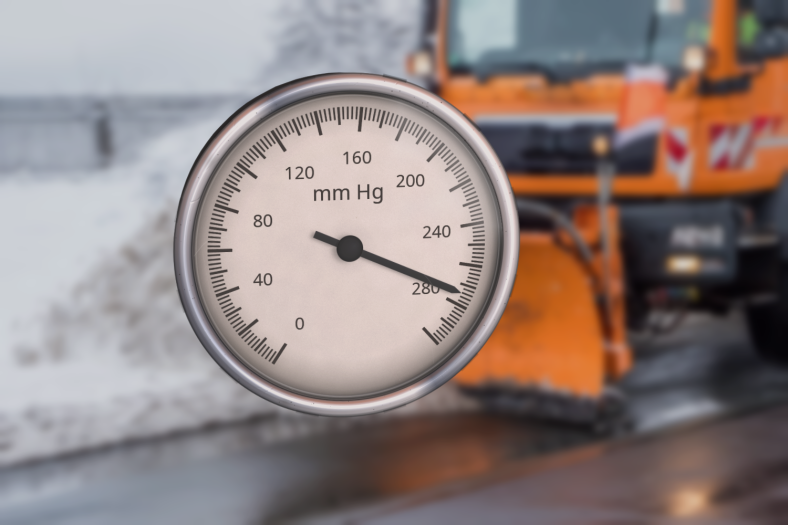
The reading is 274 mmHg
